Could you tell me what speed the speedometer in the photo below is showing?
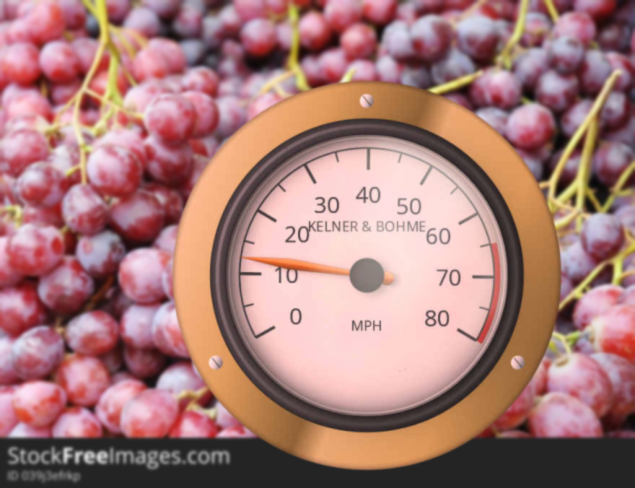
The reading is 12.5 mph
